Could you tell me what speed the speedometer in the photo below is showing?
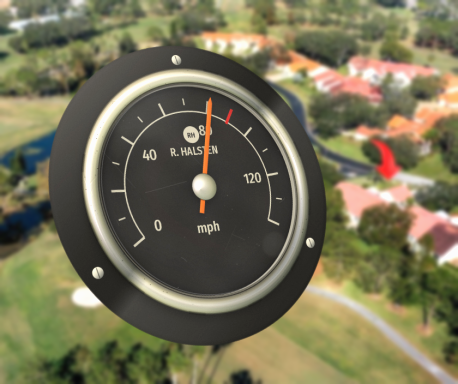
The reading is 80 mph
